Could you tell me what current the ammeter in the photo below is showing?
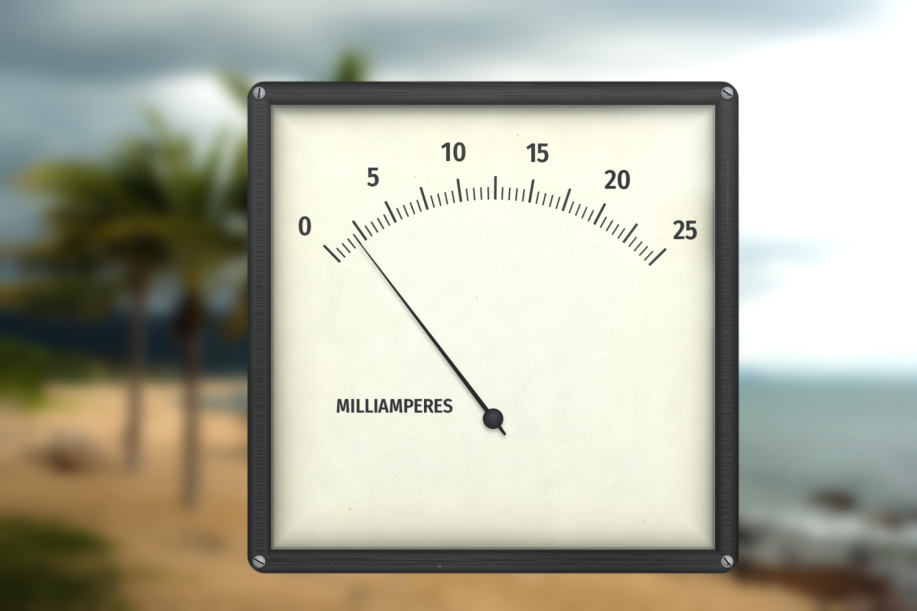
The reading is 2 mA
